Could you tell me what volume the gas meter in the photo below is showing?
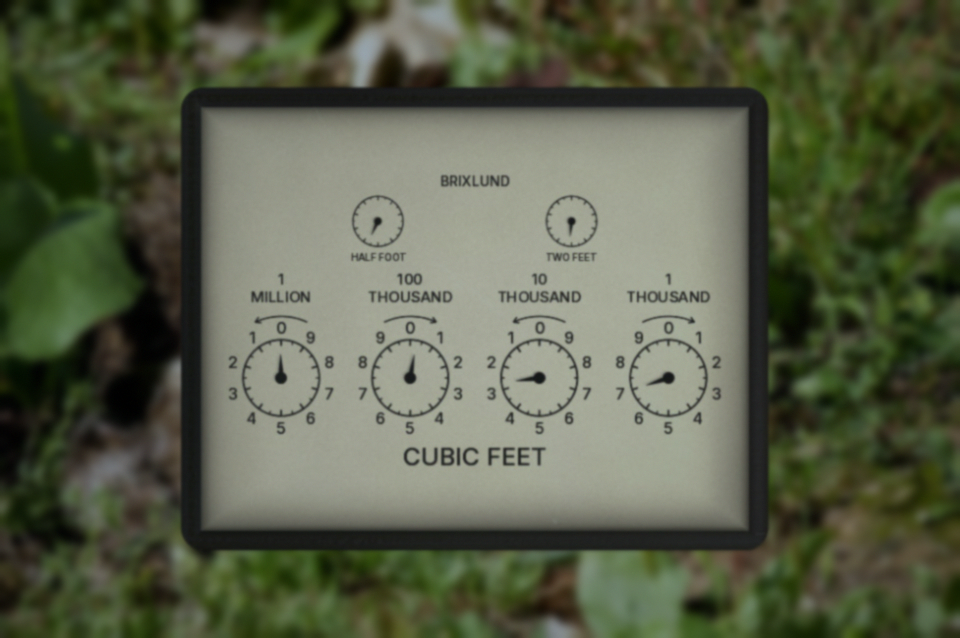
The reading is 2700 ft³
